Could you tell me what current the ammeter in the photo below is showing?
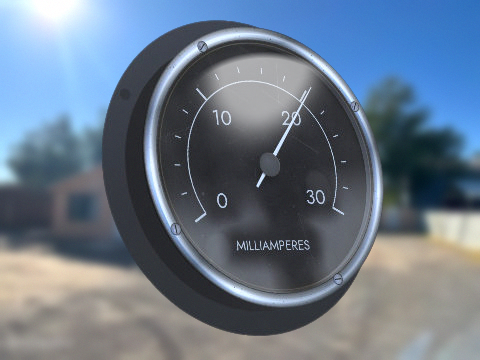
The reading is 20 mA
